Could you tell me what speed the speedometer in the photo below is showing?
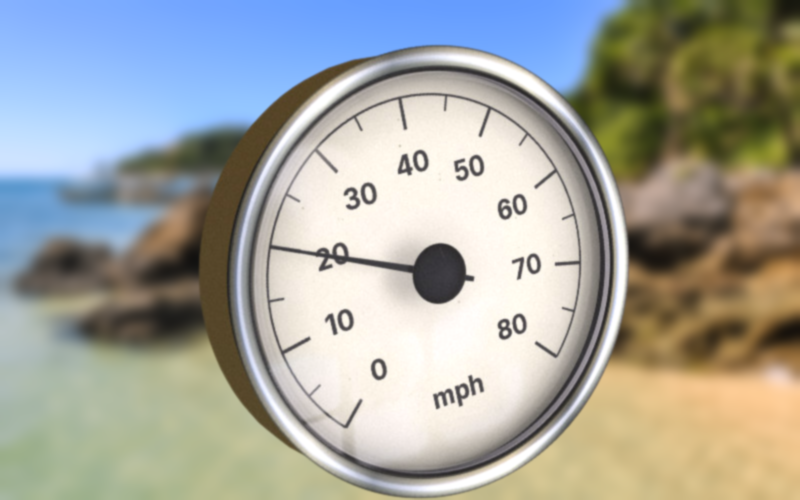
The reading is 20 mph
